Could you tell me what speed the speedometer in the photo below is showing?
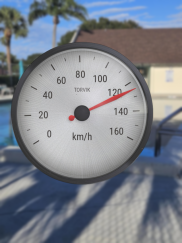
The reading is 125 km/h
